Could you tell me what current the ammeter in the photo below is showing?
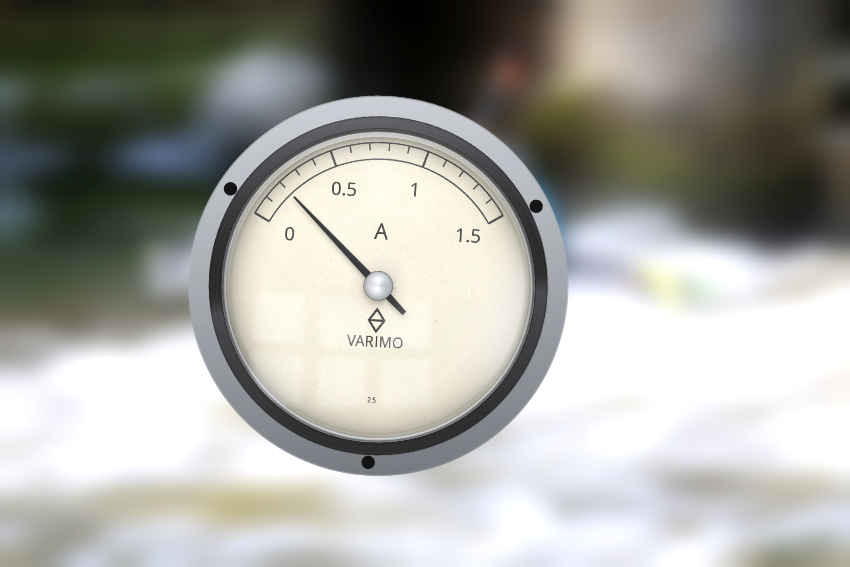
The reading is 0.2 A
